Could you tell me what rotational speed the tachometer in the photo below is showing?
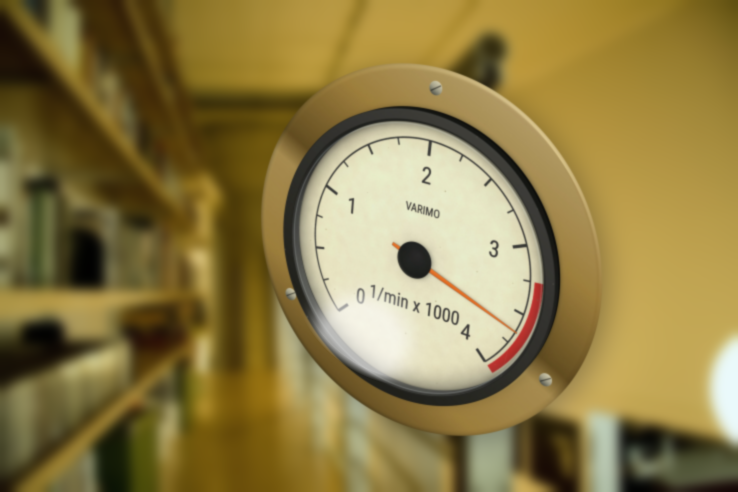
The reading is 3625 rpm
